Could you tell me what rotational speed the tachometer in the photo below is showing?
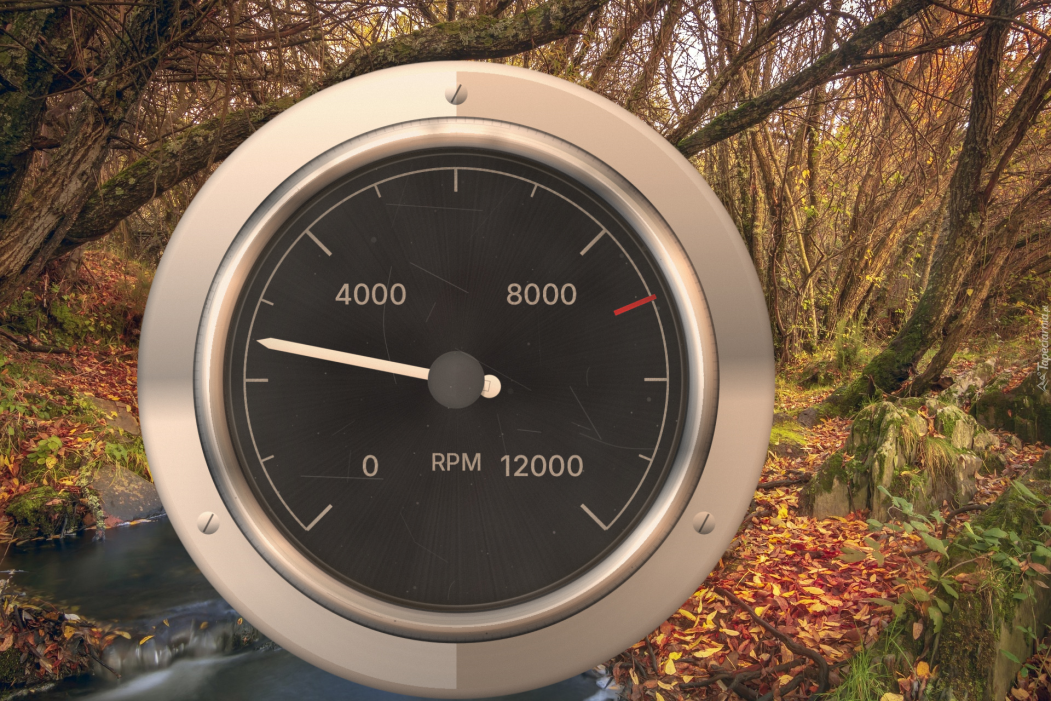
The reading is 2500 rpm
